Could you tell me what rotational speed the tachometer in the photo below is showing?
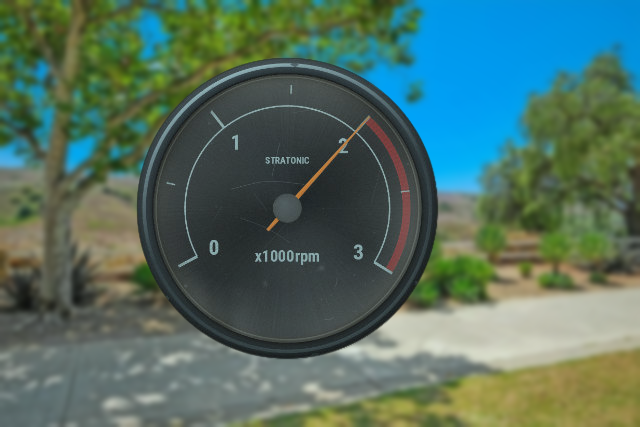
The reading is 2000 rpm
